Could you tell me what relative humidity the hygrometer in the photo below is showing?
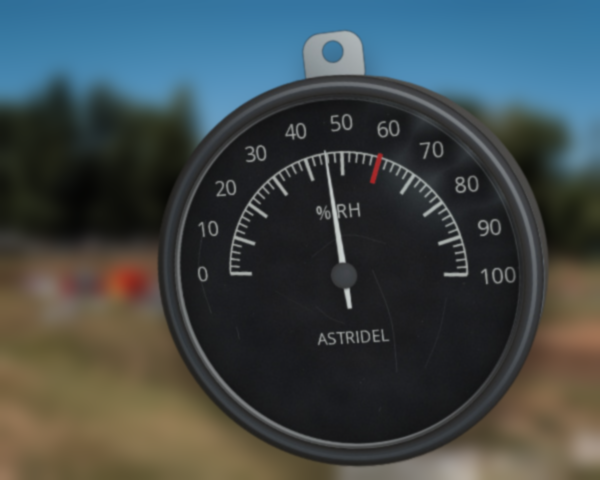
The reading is 46 %
